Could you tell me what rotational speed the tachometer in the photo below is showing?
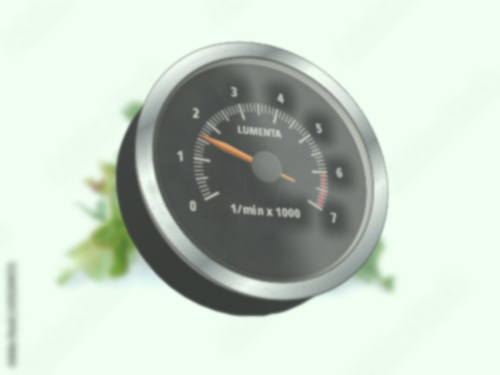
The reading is 1500 rpm
